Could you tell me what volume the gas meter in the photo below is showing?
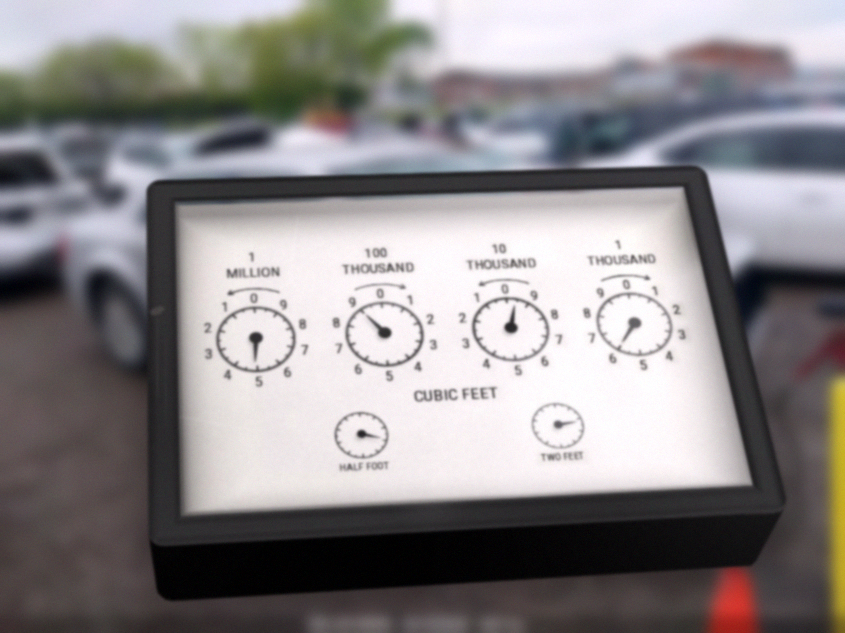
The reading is 489600 ft³
